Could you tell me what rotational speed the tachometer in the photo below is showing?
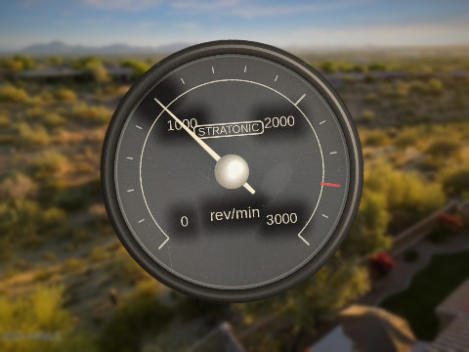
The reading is 1000 rpm
